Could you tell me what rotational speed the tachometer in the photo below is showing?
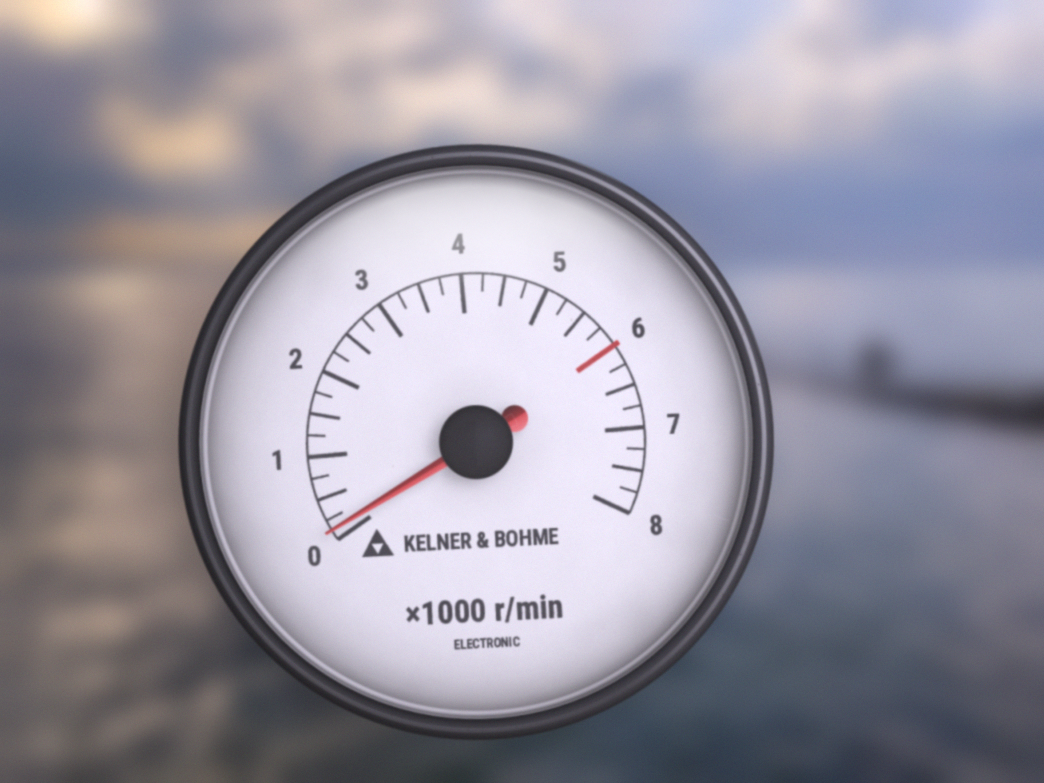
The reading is 125 rpm
